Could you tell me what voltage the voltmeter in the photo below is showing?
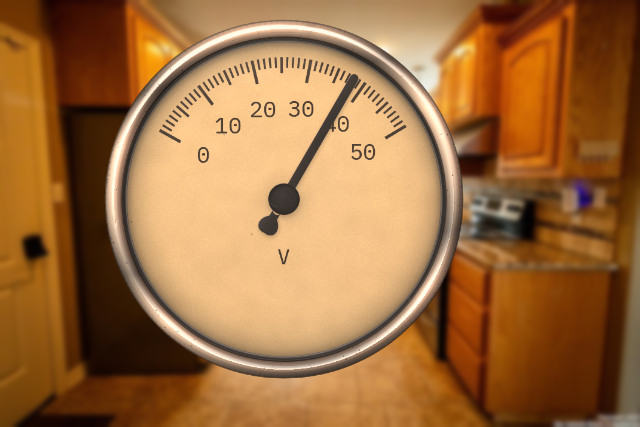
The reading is 38 V
